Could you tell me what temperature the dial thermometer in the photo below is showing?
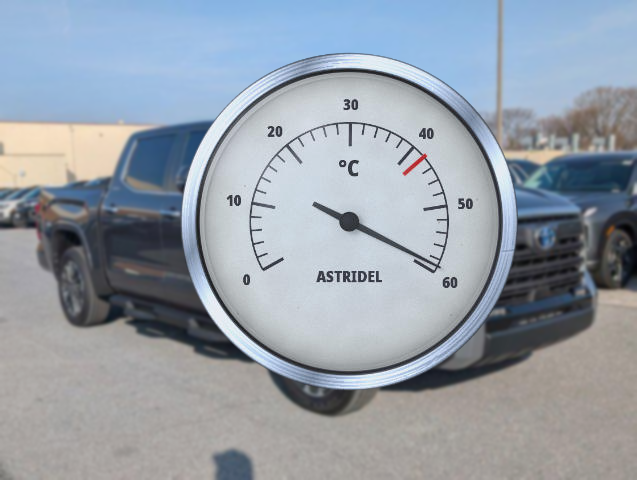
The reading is 59 °C
